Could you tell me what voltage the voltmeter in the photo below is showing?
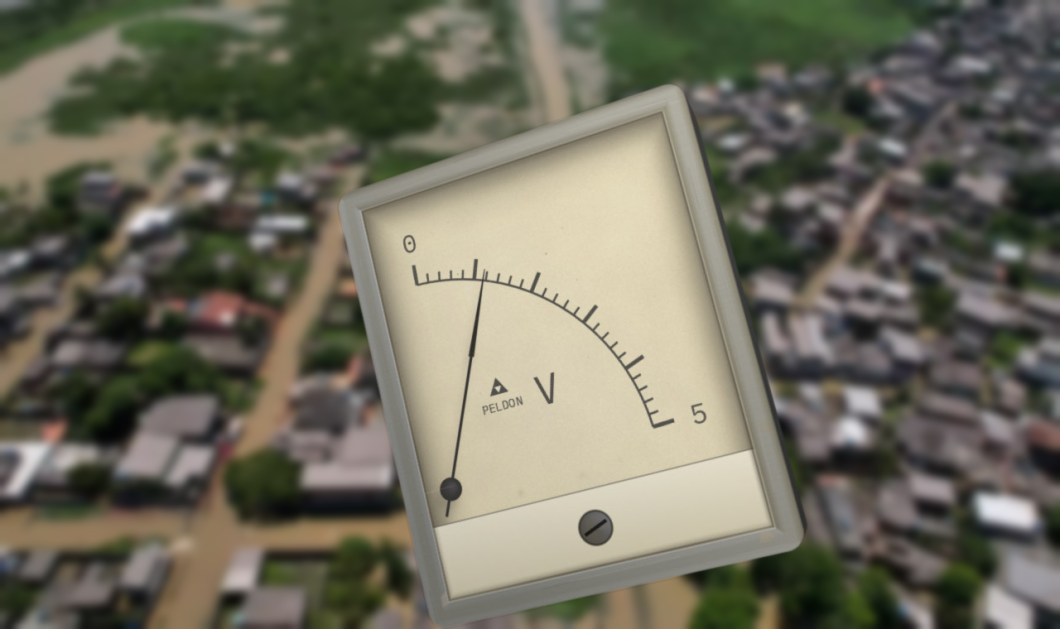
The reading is 1.2 V
